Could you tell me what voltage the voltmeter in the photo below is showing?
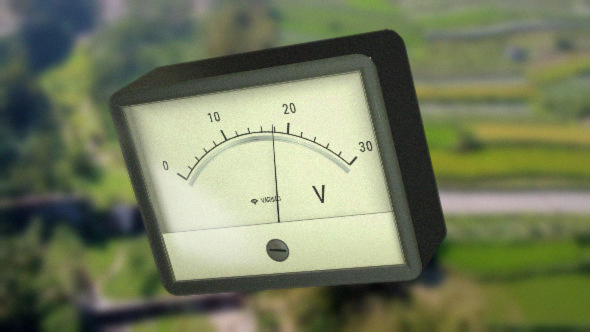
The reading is 18 V
